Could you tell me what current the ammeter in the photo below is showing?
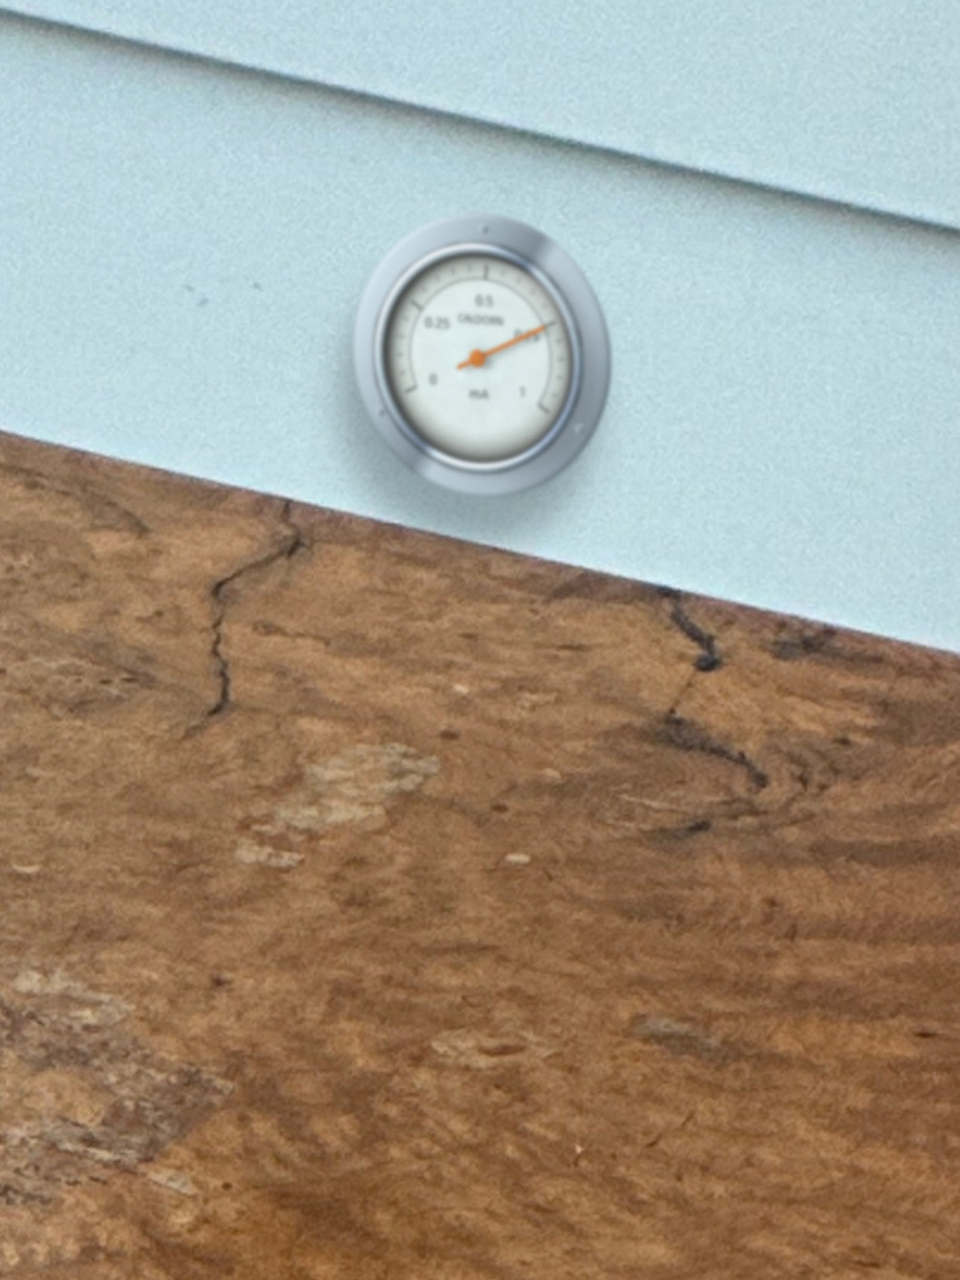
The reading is 0.75 mA
